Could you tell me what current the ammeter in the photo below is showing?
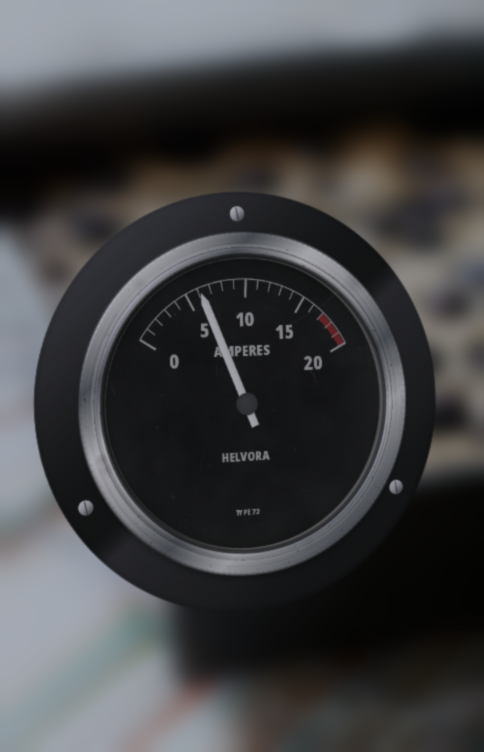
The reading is 6 A
